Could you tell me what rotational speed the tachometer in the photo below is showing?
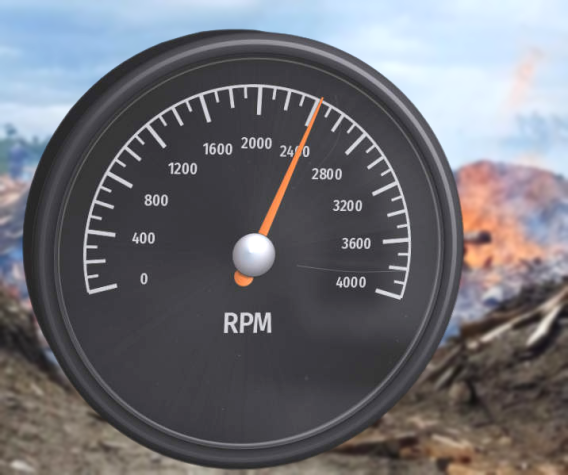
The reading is 2400 rpm
